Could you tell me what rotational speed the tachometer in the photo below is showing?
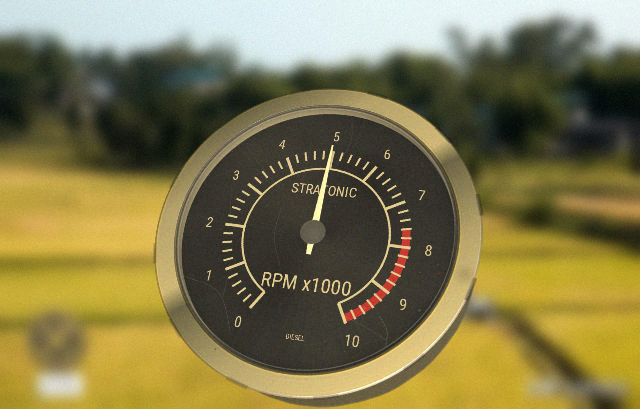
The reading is 5000 rpm
